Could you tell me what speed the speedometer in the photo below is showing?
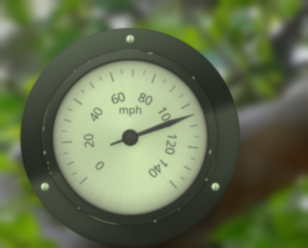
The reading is 105 mph
